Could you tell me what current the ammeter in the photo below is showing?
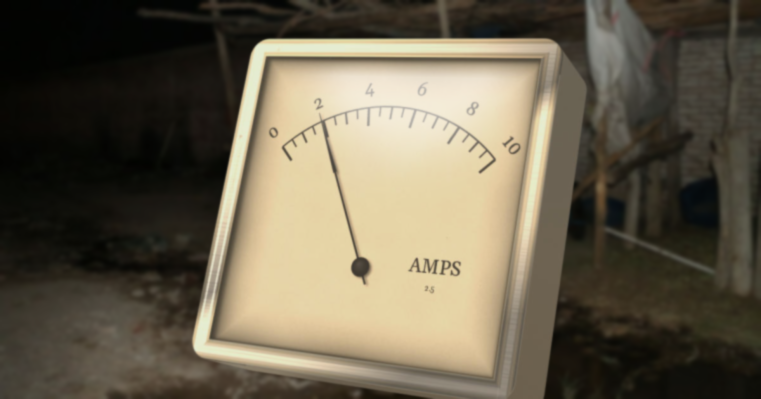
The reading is 2 A
